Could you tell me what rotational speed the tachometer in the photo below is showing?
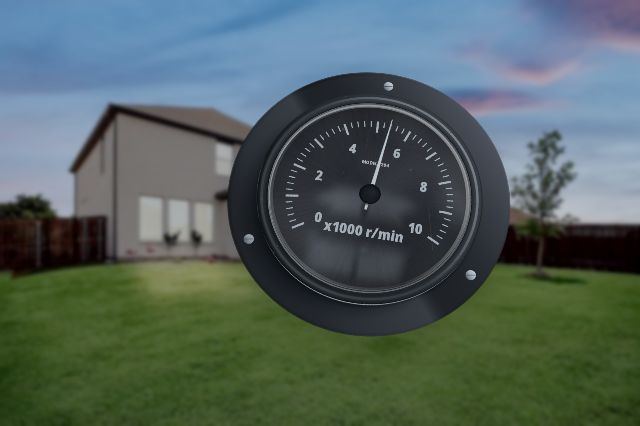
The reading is 5400 rpm
